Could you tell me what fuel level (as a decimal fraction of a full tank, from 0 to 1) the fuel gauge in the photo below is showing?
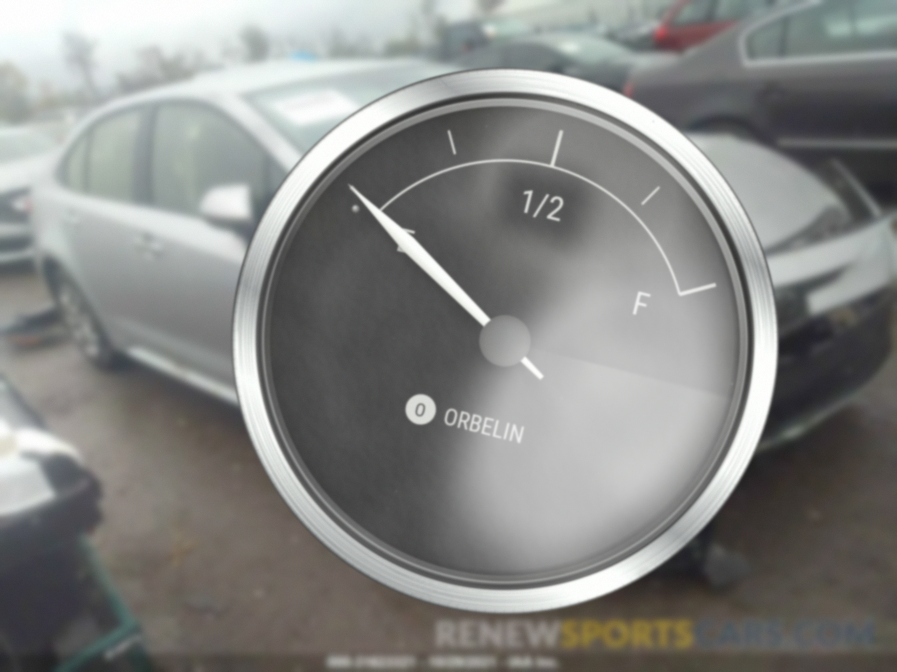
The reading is 0
